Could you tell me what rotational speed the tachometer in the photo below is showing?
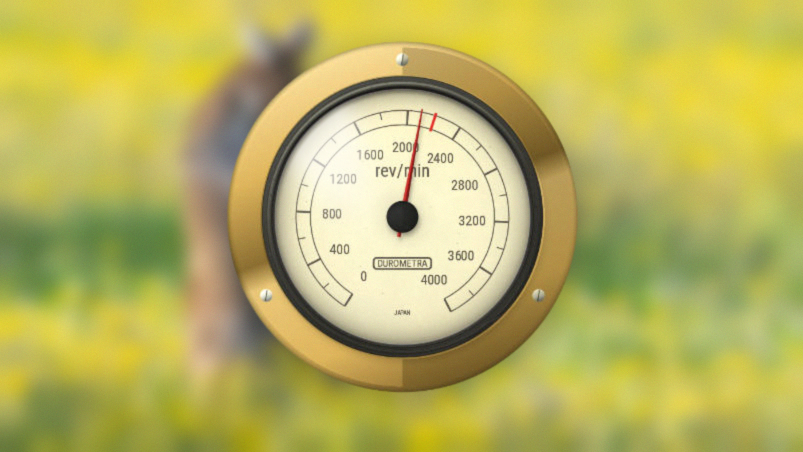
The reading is 2100 rpm
